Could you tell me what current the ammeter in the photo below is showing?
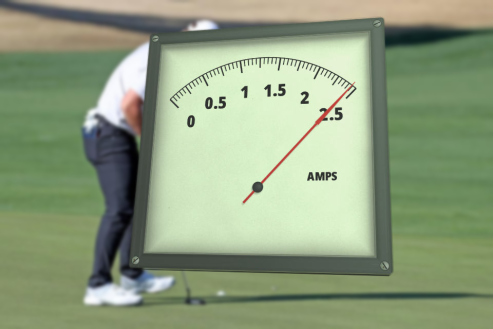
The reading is 2.45 A
